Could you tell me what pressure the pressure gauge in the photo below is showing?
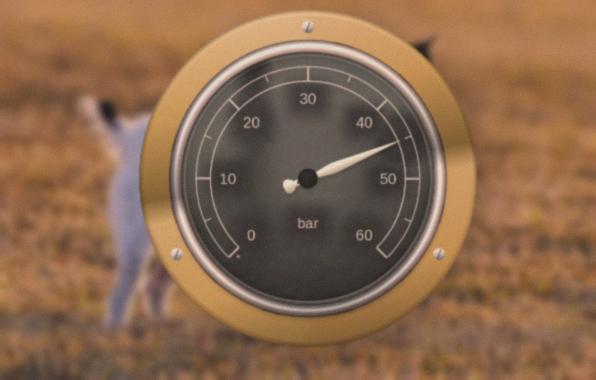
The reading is 45 bar
